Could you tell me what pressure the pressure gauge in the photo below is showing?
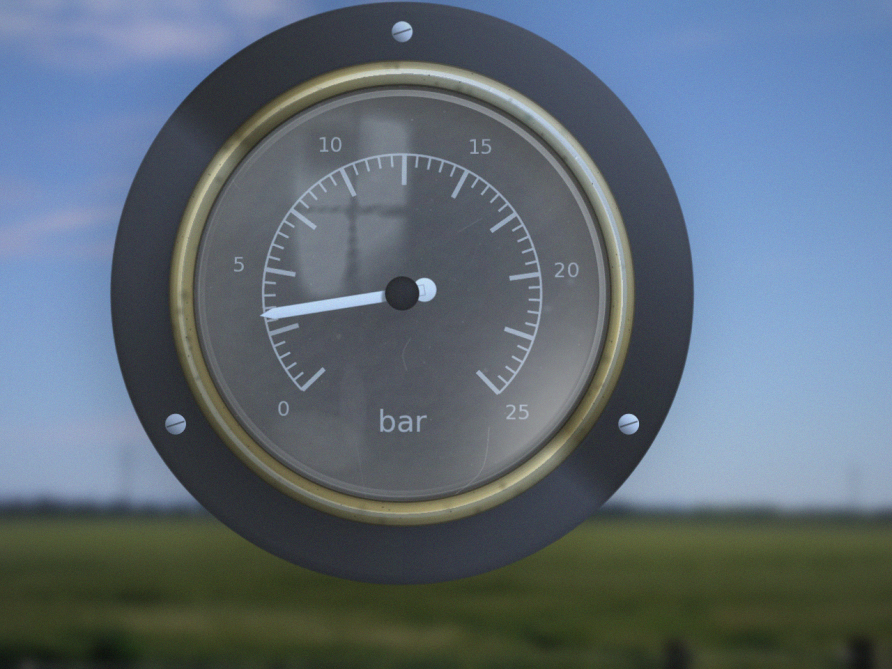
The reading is 3.25 bar
